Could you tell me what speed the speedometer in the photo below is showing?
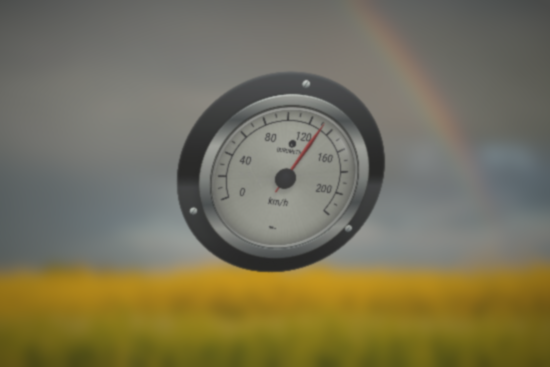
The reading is 130 km/h
